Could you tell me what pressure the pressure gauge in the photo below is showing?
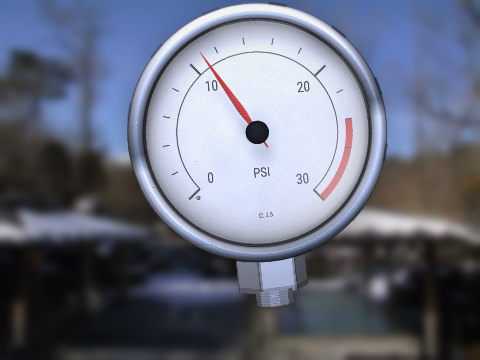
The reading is 11 psi
